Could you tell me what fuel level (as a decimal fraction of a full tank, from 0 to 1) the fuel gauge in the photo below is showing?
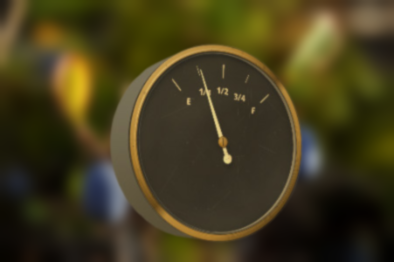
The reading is 0.25
